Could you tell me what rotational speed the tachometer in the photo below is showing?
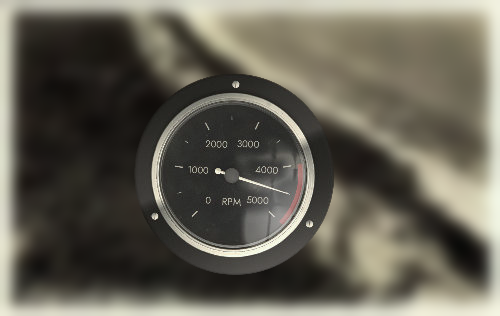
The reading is 4500 rpm
